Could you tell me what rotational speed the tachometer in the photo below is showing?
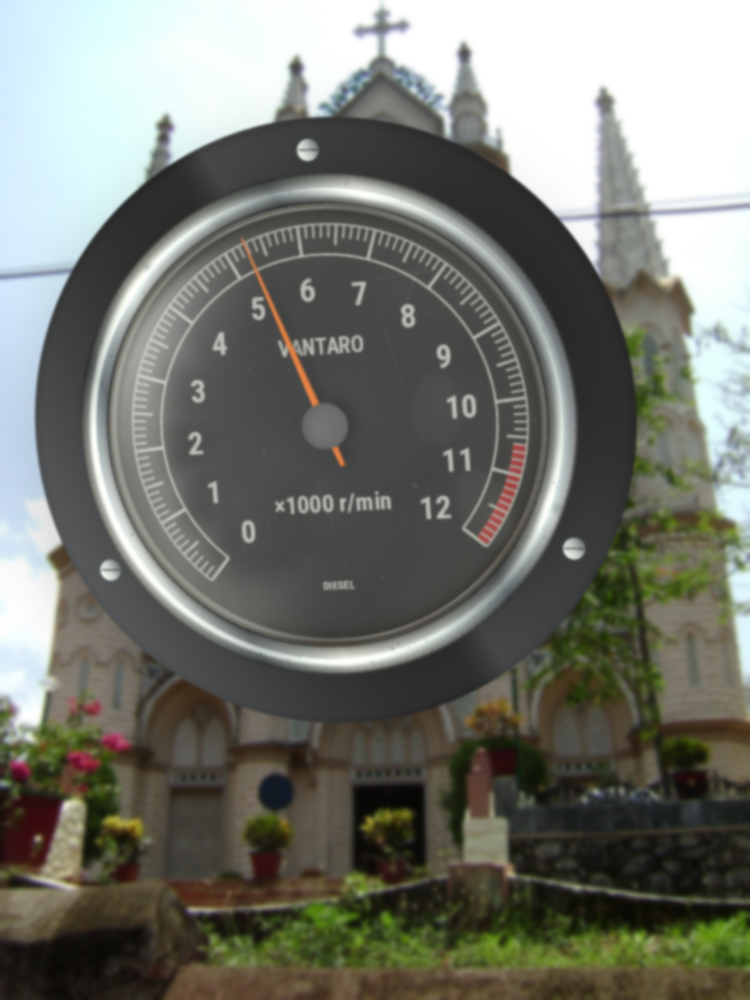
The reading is 5300 rpm
